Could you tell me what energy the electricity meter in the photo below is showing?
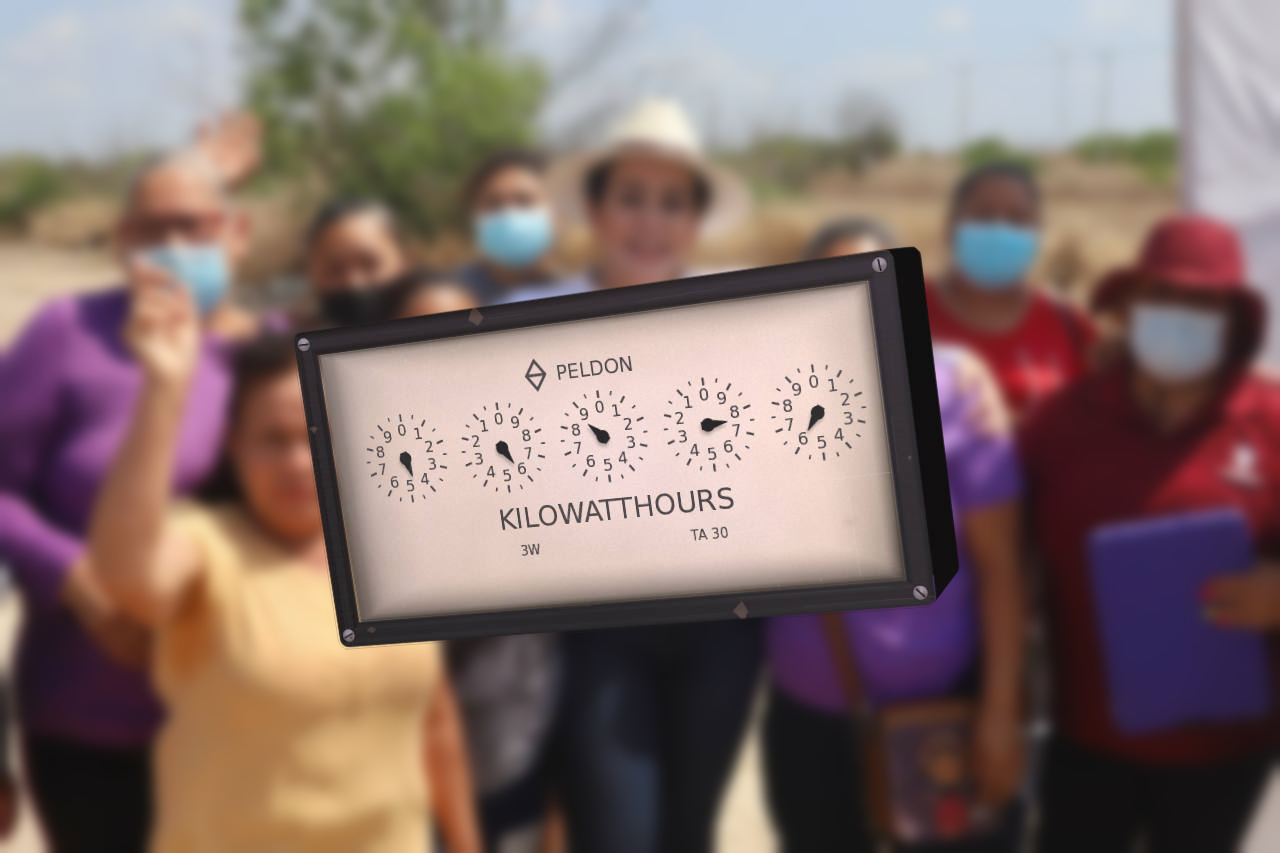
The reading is 45876 kWh
